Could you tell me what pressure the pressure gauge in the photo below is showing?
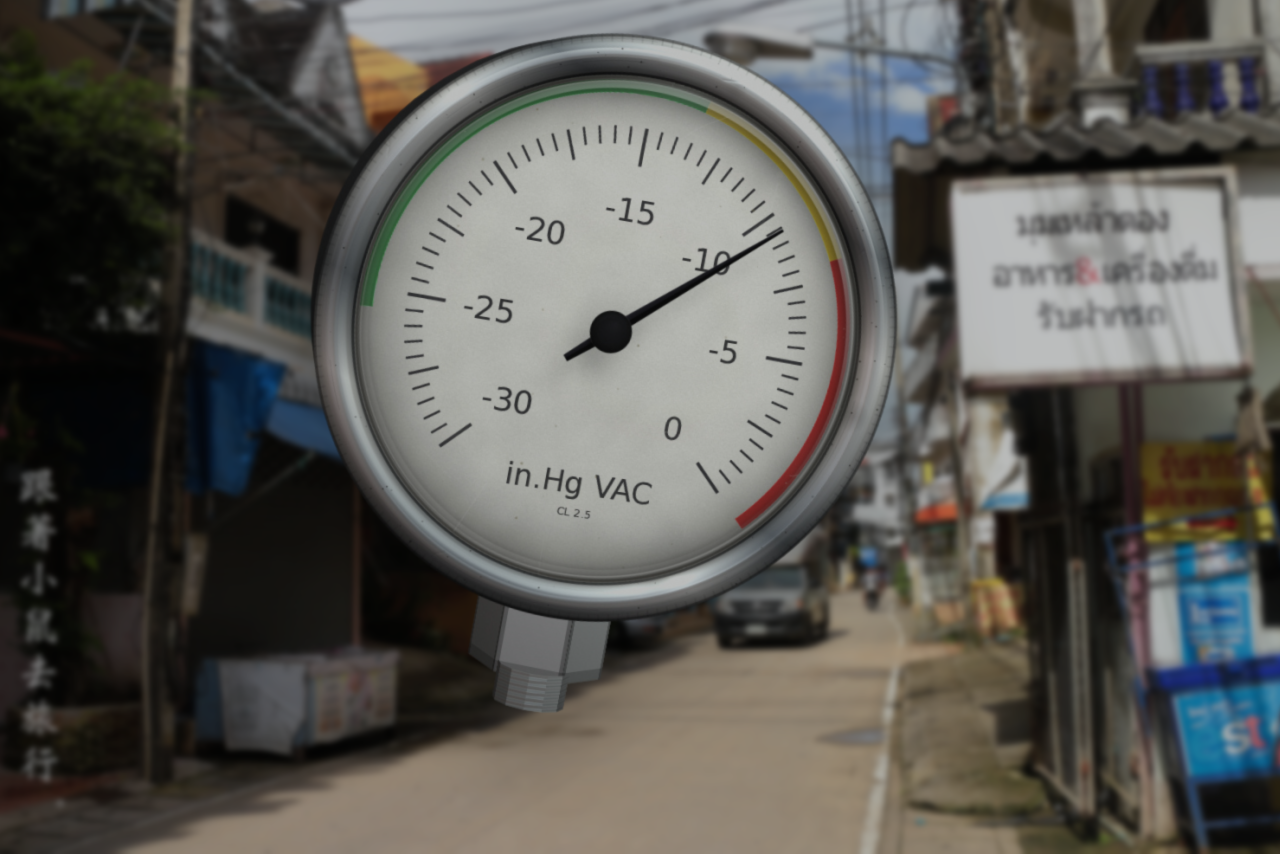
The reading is -9.5 inHg
